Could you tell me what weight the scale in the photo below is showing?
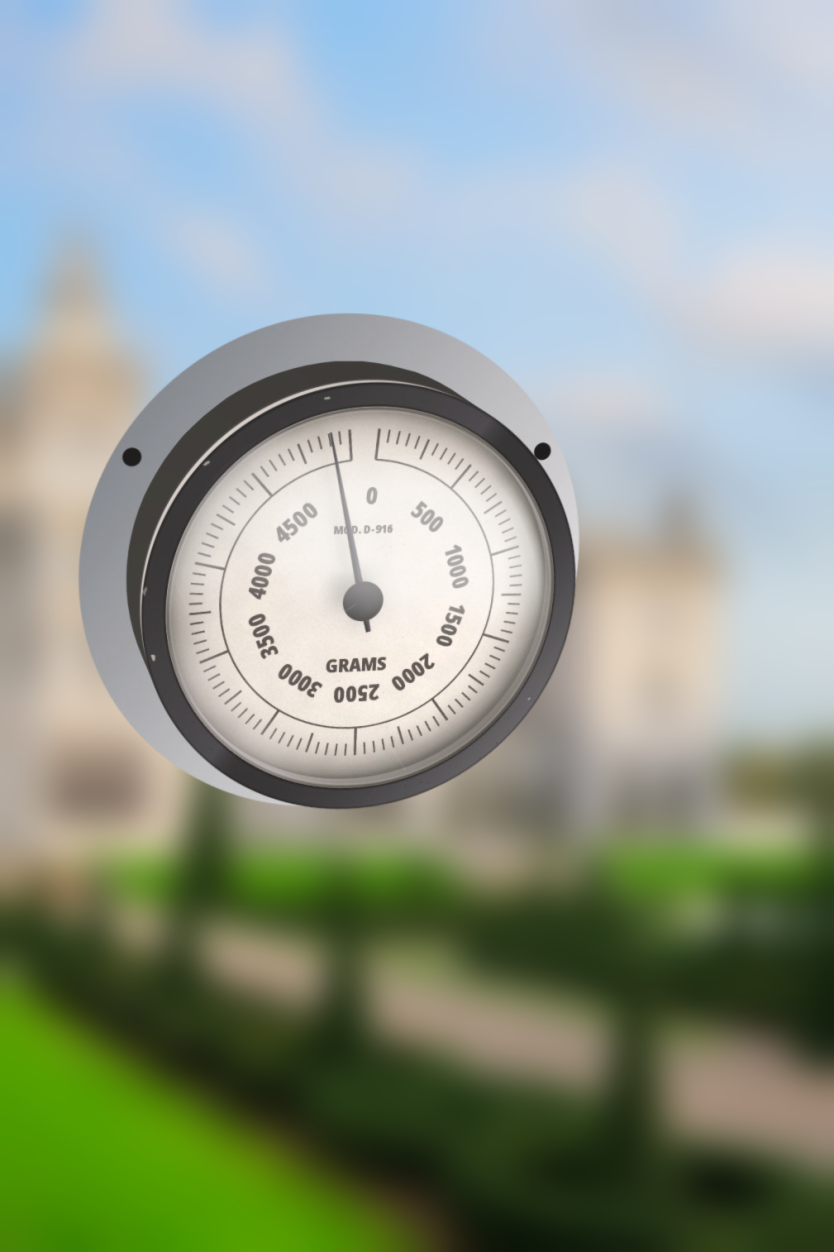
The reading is 4900 g
